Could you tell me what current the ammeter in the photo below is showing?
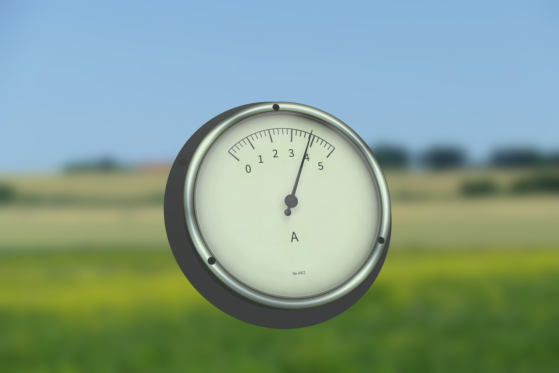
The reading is 3.8 A
